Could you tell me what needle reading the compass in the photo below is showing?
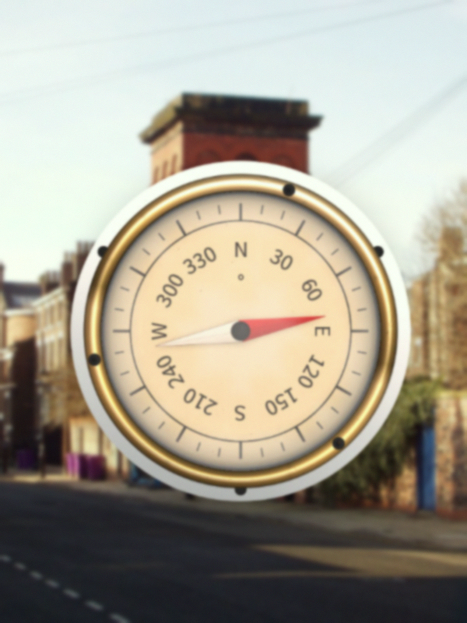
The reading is 80 °
